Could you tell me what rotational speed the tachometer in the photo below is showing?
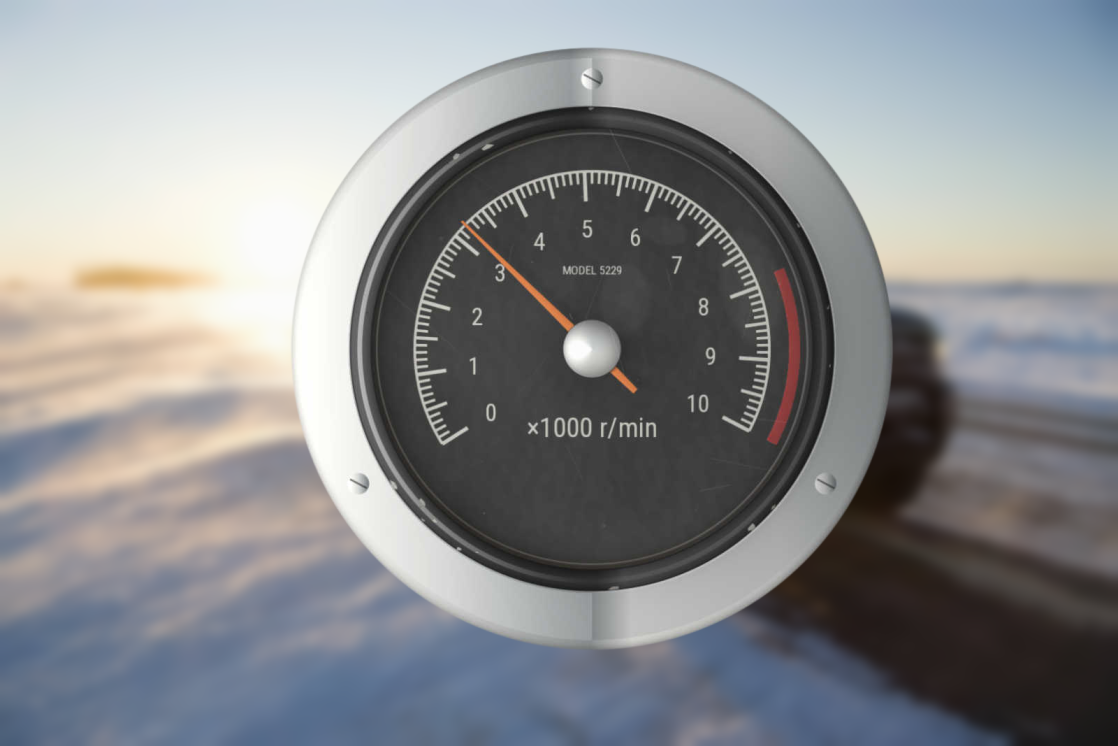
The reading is 3200 rpm
